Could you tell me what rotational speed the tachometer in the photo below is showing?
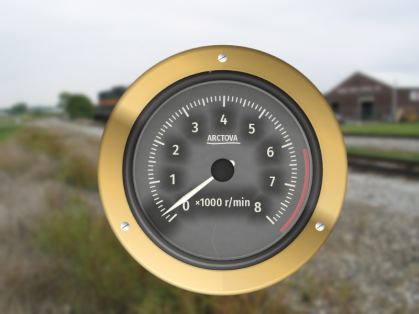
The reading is 200 rpm
